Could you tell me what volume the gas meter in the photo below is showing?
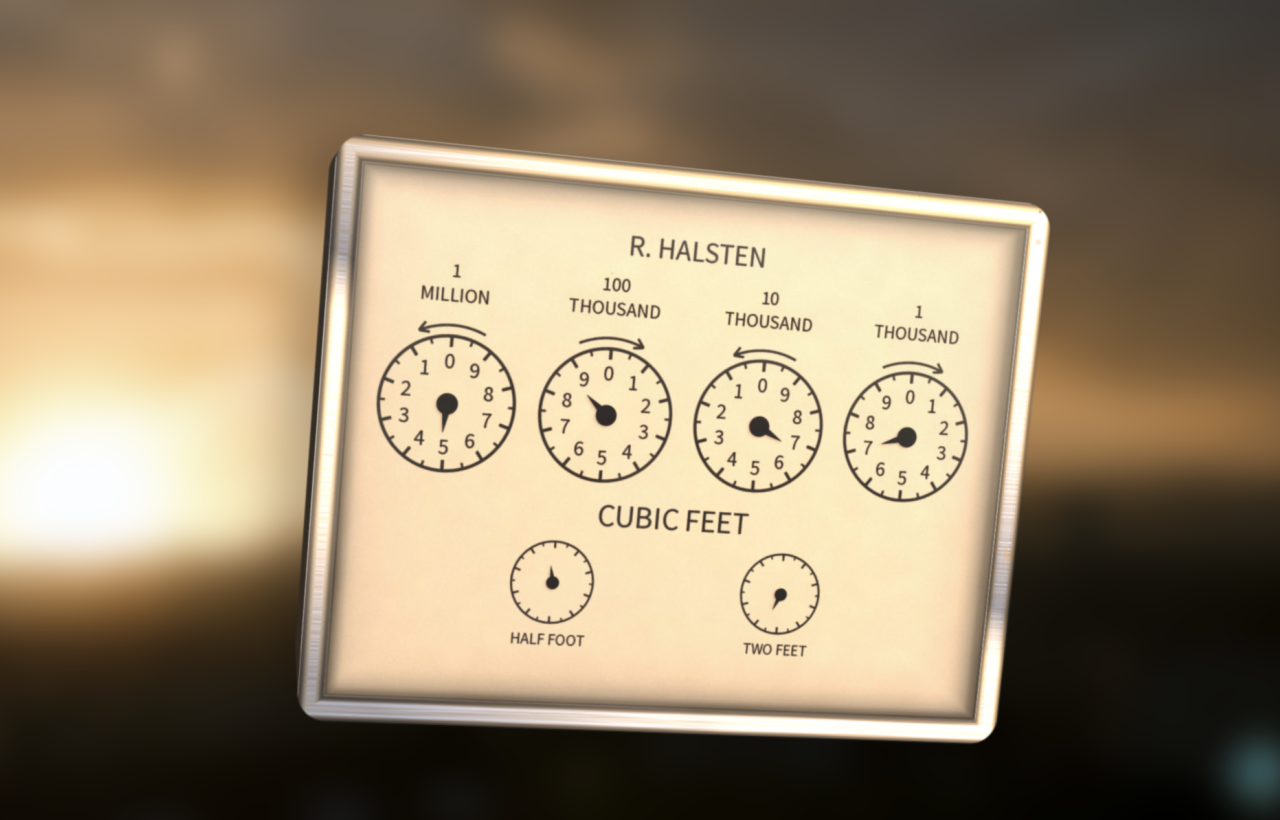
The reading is 486700 ft³
